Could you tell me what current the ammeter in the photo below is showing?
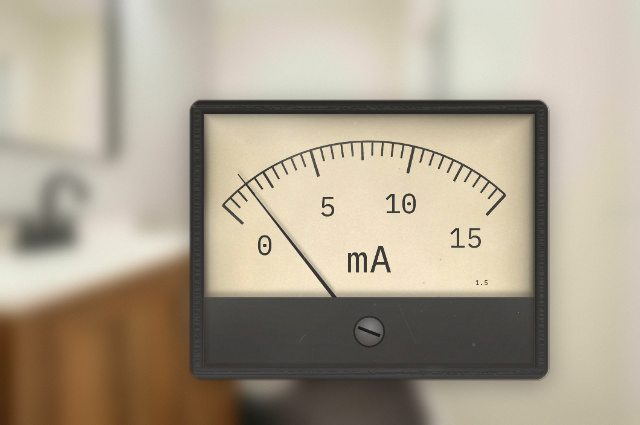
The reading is 1.5 mA
